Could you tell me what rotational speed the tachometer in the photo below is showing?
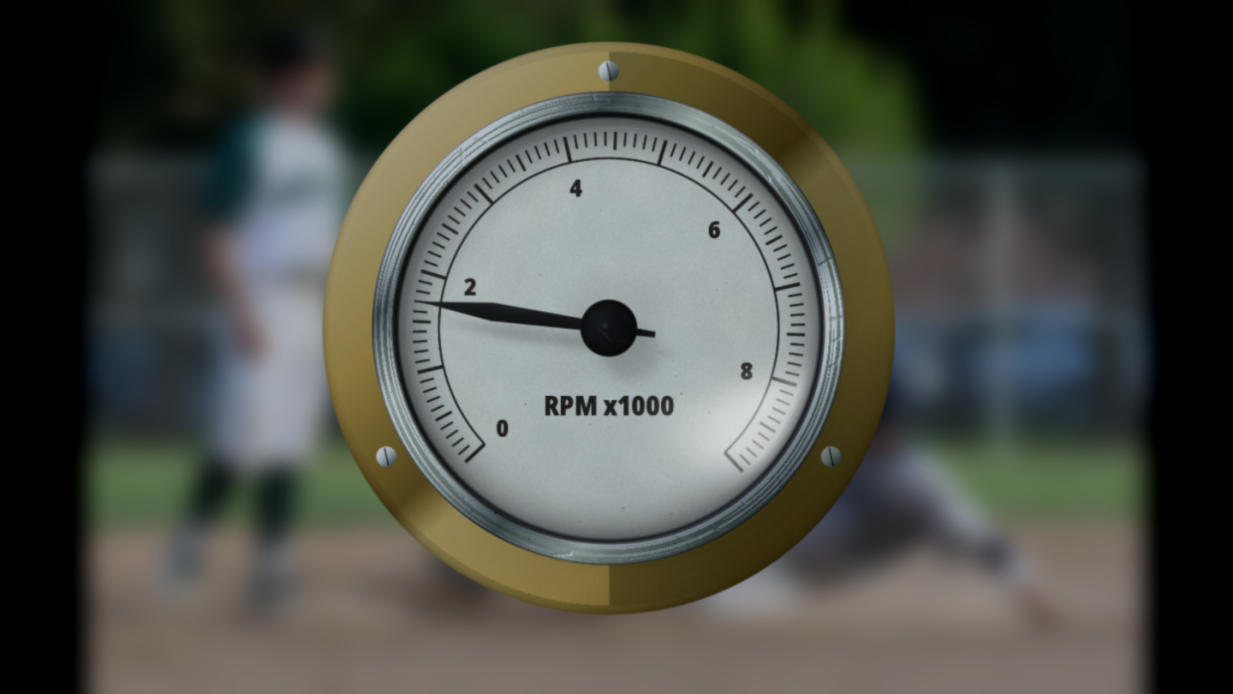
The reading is 1700 rpm
